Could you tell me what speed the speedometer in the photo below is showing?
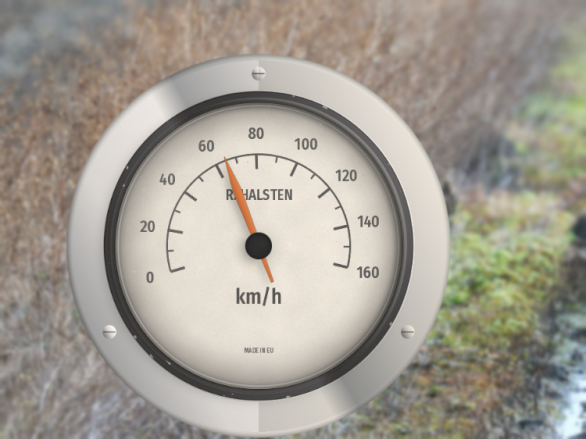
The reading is 65 km/h
